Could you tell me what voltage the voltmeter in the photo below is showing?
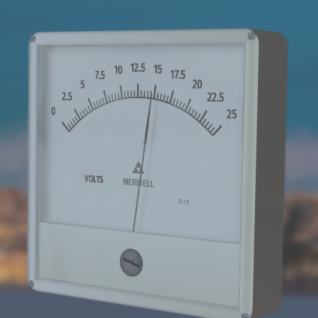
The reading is 15 V
